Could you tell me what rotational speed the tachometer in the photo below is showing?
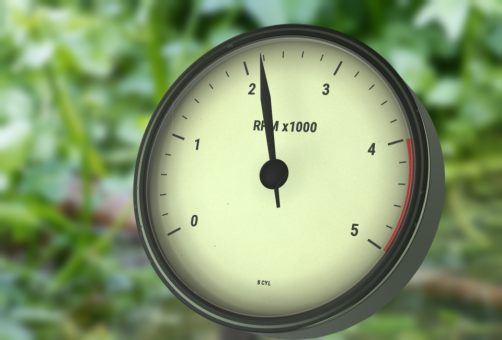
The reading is 2200 rpm
